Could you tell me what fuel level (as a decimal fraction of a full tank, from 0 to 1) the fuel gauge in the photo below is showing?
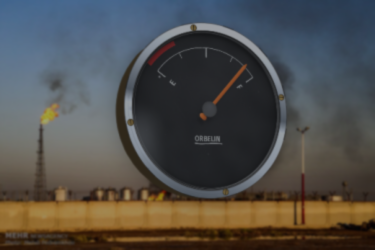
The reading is 0.875
